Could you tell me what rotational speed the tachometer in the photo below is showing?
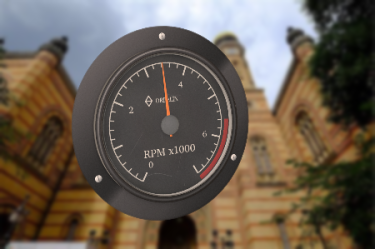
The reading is 3400 rpm
